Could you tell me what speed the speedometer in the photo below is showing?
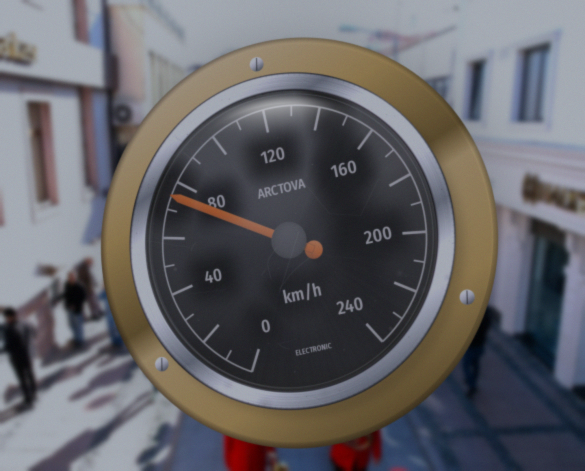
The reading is 75 km/h
